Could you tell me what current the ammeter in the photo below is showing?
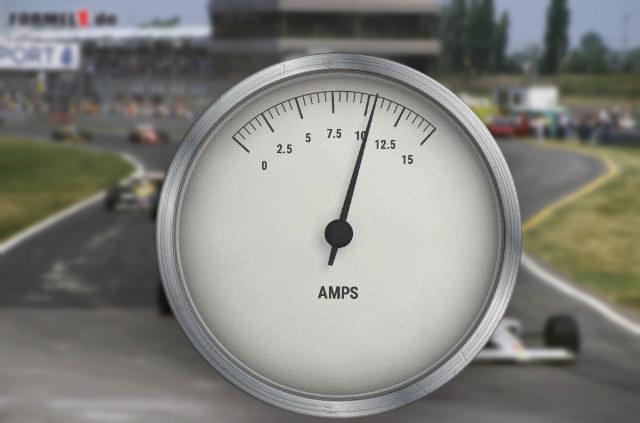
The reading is 10.5 A
